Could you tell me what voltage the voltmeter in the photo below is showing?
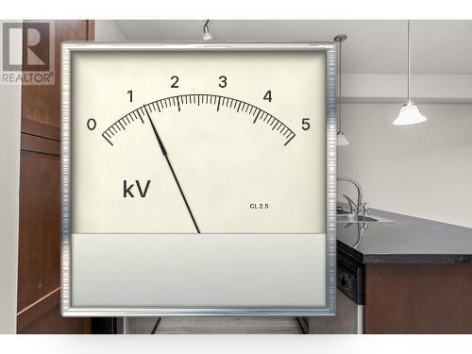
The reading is 1.2 kV
